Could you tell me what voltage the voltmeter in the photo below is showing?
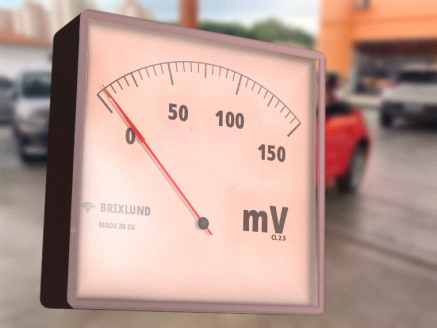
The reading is 5 mV
